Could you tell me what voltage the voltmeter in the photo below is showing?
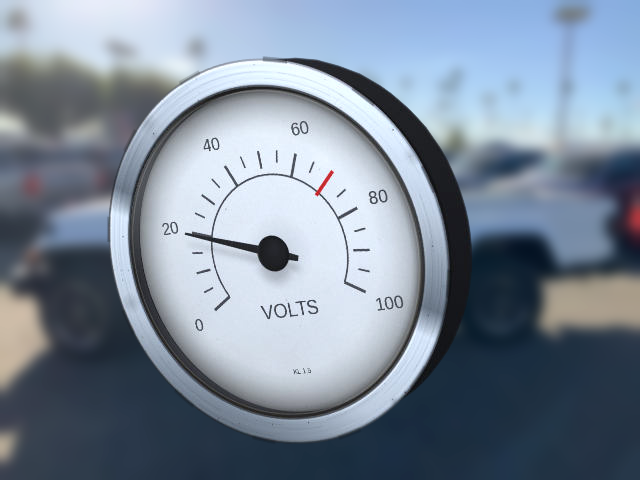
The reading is 20 V
